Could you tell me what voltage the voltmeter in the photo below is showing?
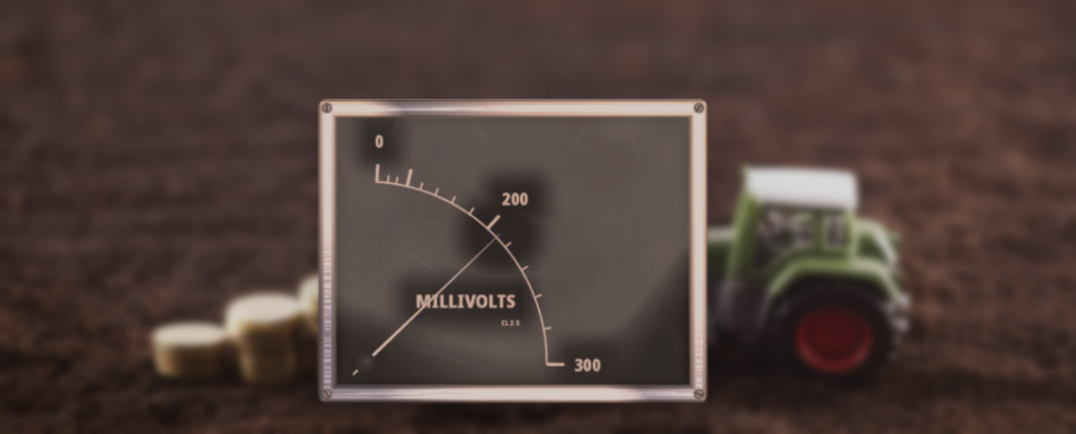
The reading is 210 mV
